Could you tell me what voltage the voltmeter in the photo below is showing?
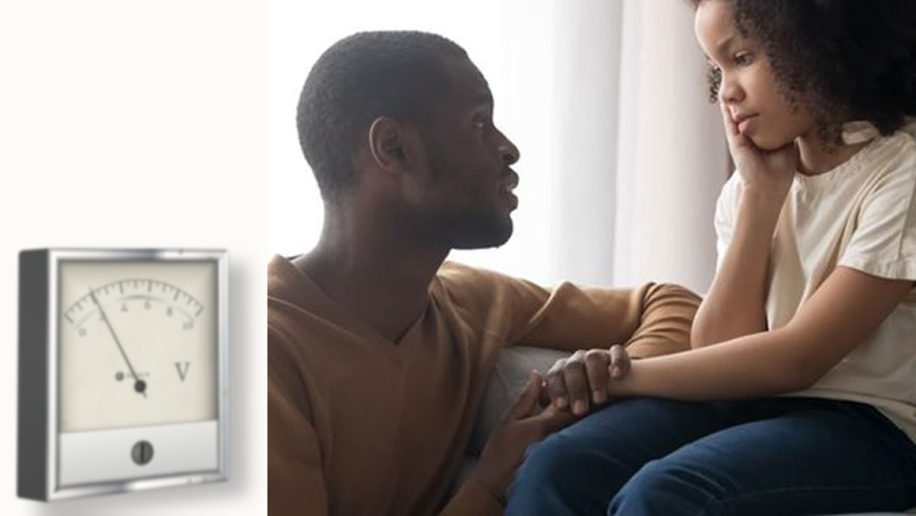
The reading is 2 V
